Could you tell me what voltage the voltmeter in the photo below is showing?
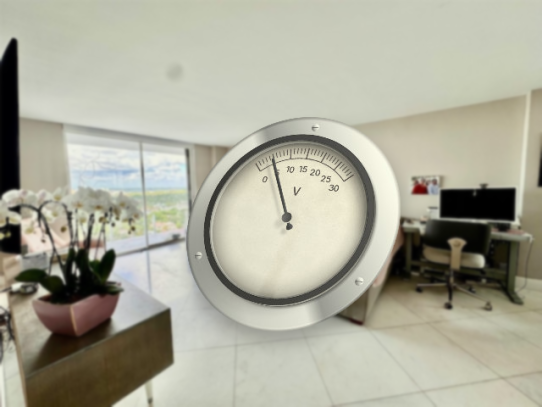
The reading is 5 V
